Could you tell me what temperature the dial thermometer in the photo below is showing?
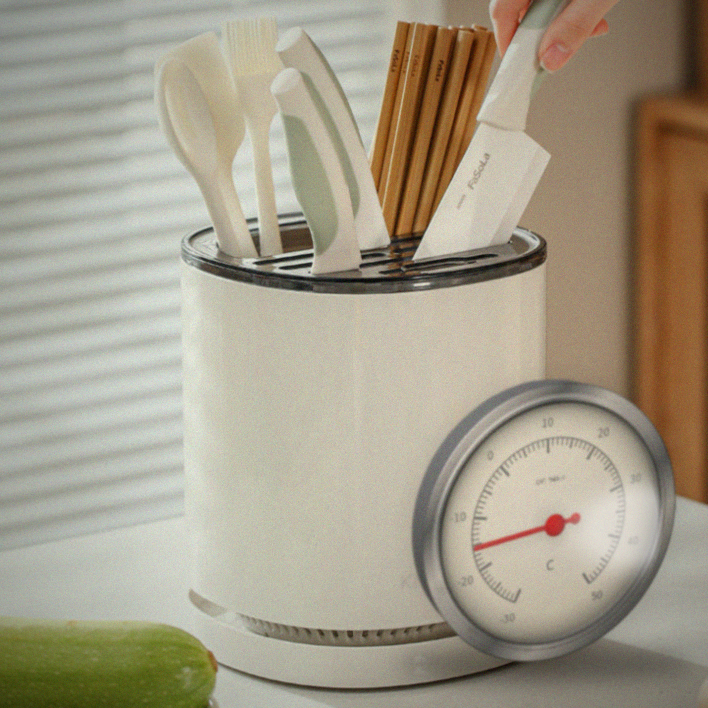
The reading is -15 °C
